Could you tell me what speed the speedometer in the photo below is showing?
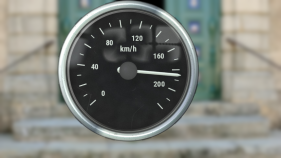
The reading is 185 km/h
